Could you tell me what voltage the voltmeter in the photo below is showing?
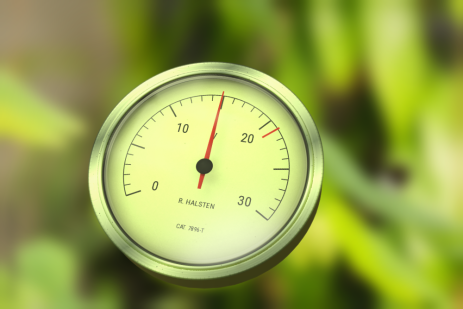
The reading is 15 V
